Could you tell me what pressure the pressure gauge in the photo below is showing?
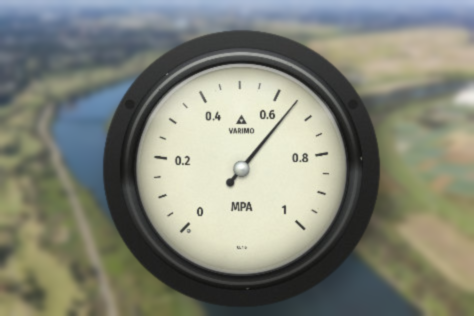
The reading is 0.65 MPa
